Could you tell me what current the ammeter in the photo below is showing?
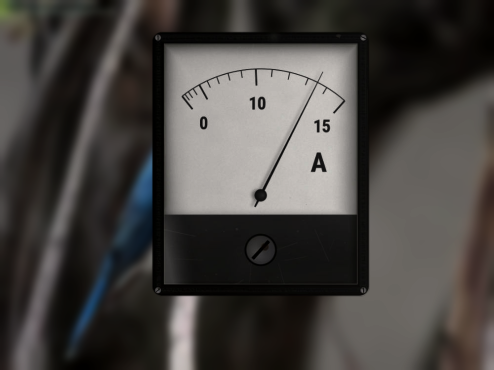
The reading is 13.5 A
